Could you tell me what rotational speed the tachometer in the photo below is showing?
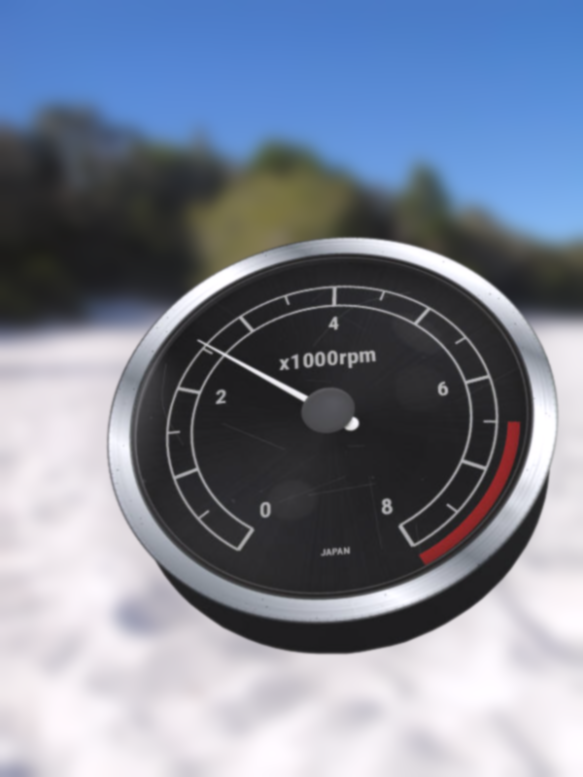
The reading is 2500 rpm
